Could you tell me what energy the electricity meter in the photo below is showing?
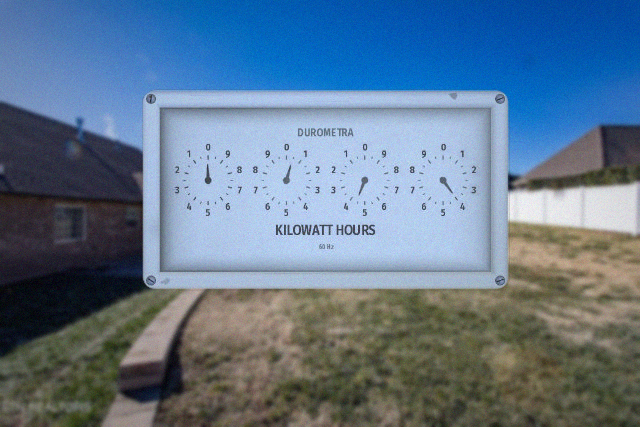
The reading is 44 kWh
